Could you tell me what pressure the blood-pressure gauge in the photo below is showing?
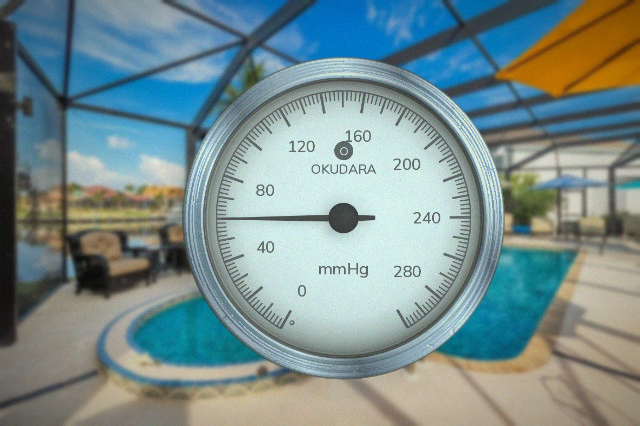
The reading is 60 mmHg
